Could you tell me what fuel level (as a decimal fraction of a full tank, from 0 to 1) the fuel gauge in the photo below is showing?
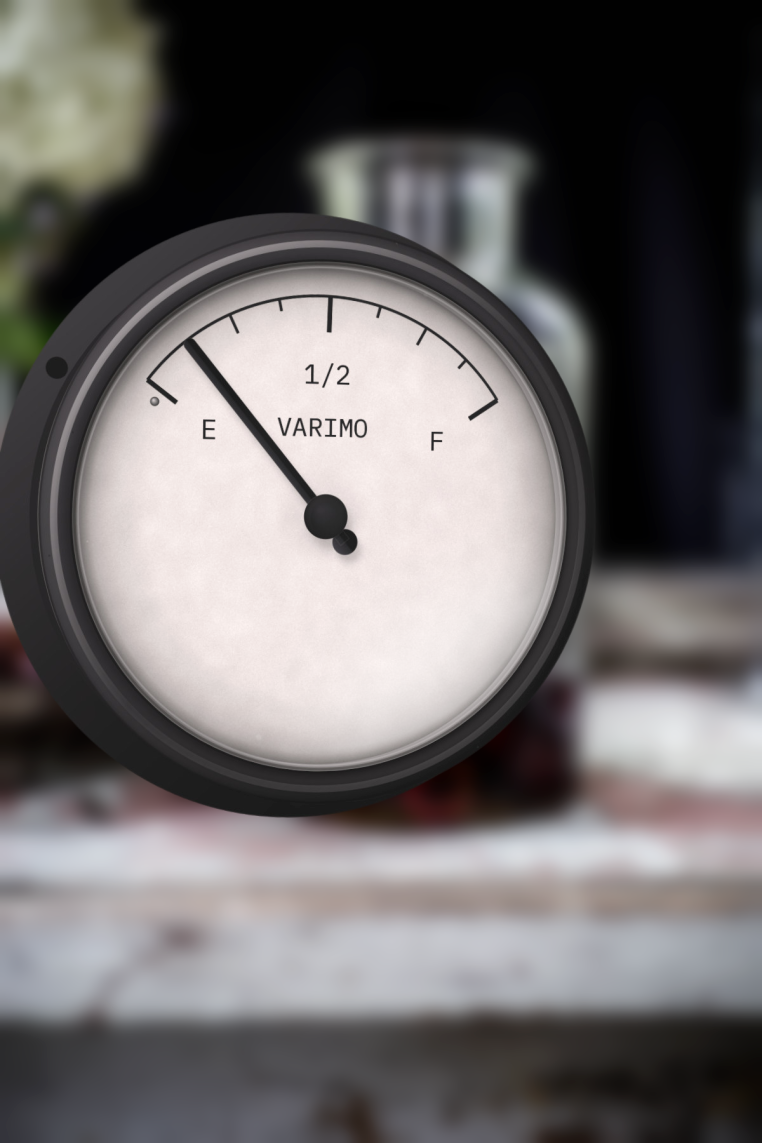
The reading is 0.125
